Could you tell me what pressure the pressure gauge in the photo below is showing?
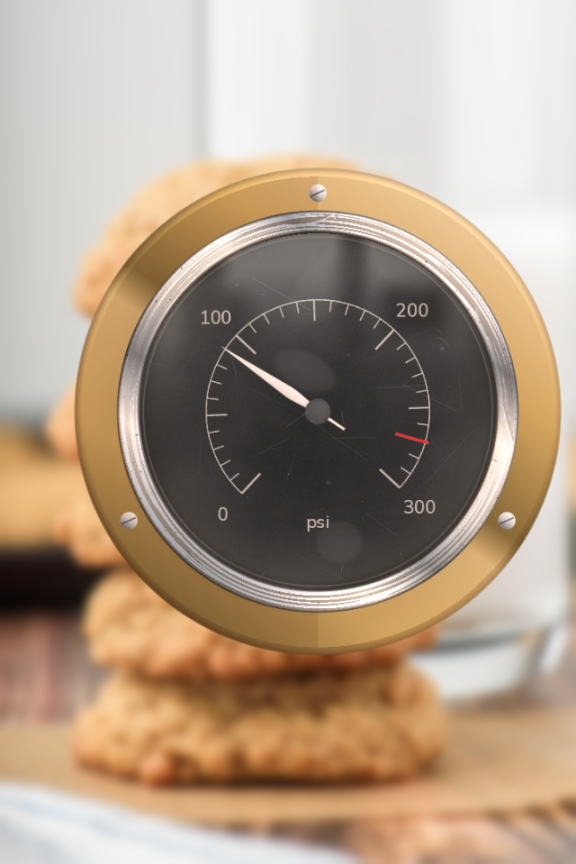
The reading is 90 psi
